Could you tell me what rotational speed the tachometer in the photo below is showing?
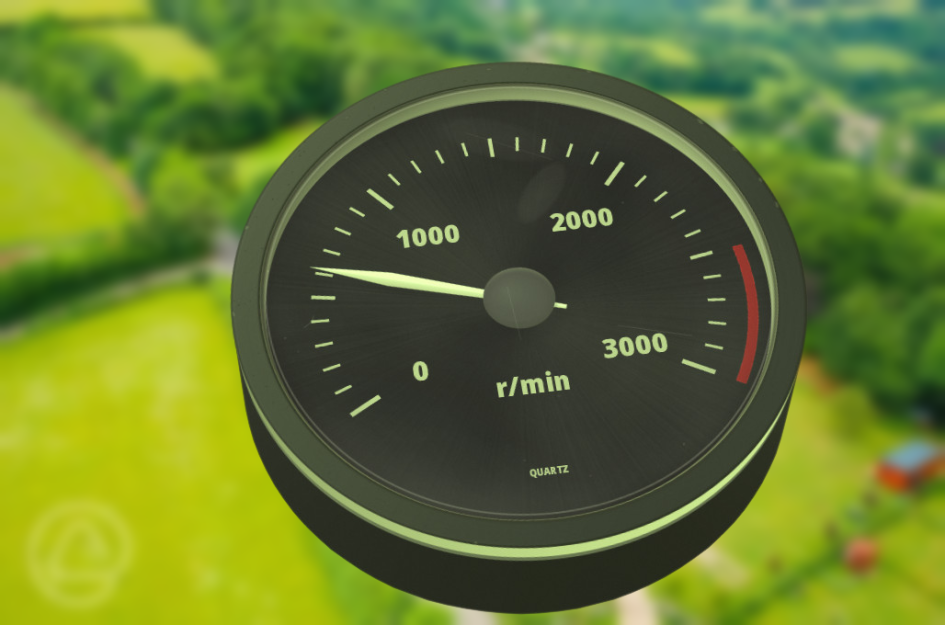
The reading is 600 rpm
